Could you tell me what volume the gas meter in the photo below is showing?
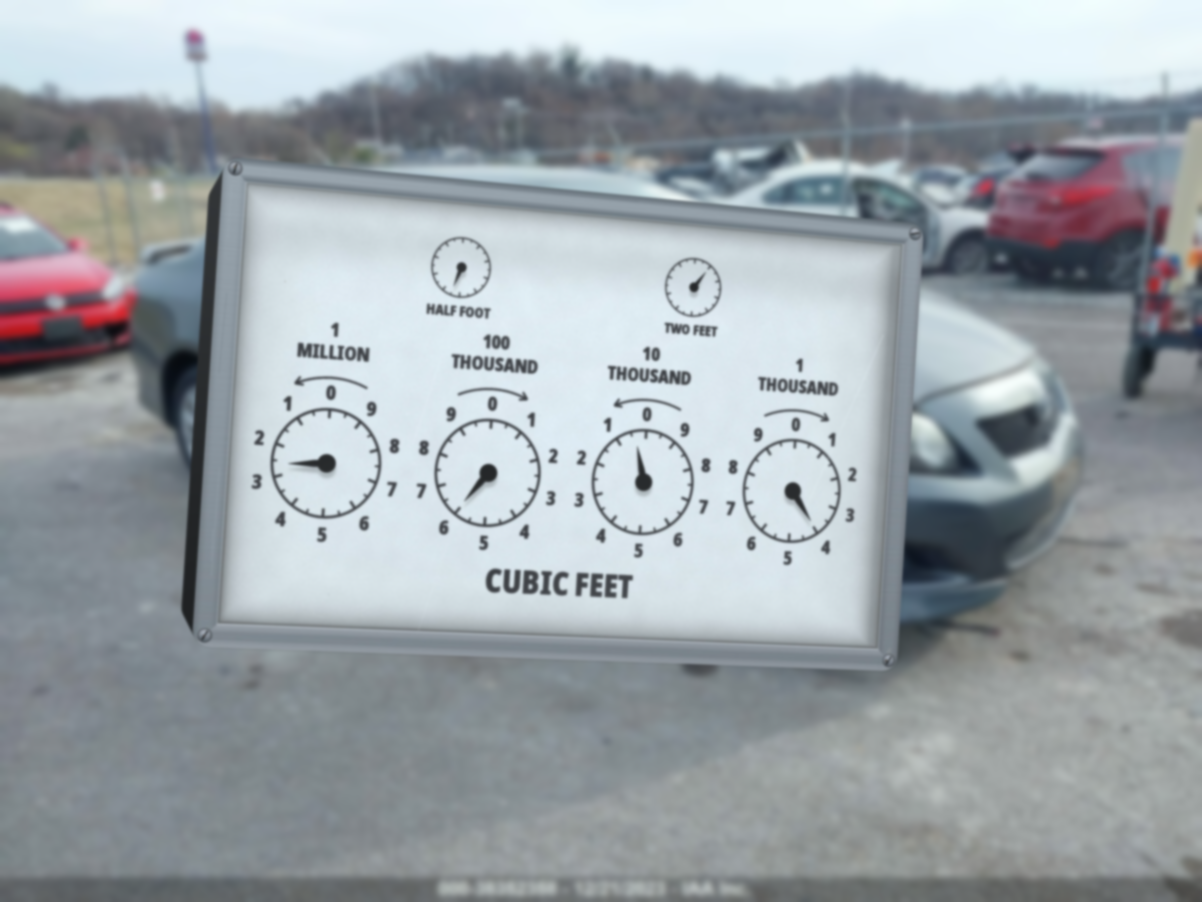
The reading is 260400 ft³
